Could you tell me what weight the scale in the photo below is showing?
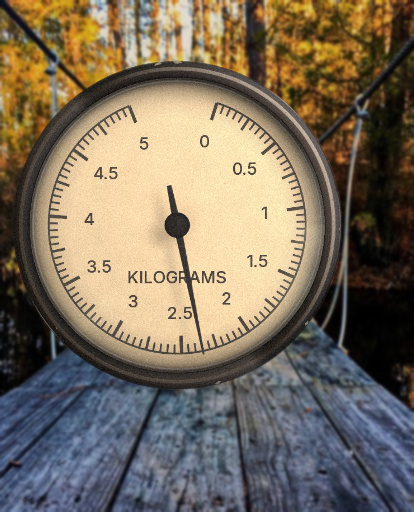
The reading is 2.35 kg
